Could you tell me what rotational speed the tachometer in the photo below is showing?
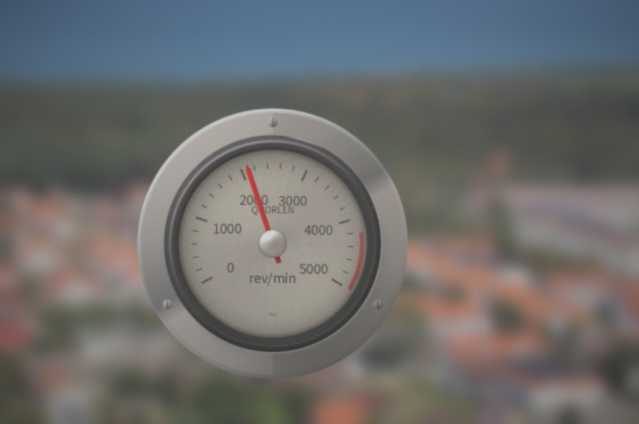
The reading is 2100 rpm
